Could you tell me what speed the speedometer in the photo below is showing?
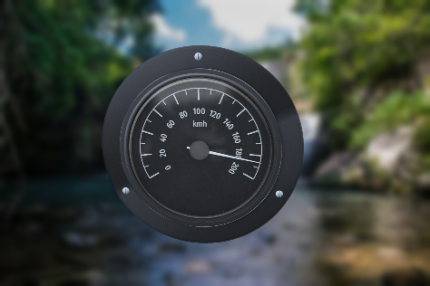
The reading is 185 km/h
